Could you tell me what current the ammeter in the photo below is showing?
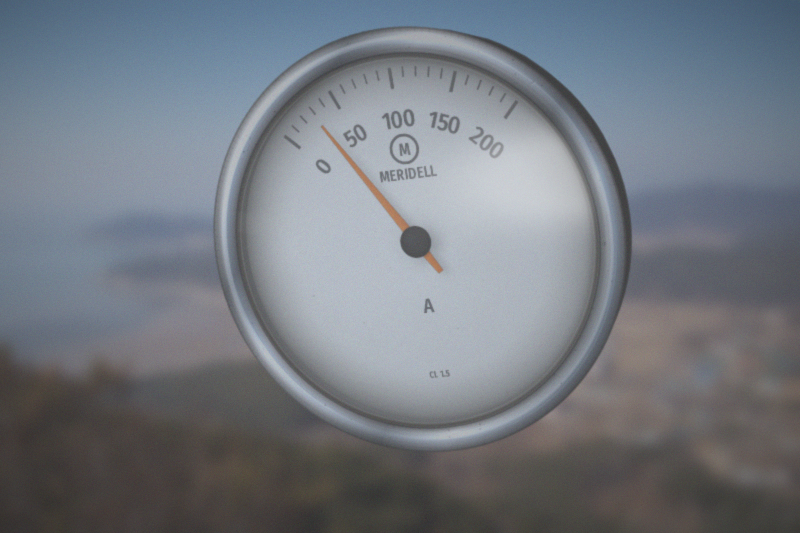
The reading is 30 A
